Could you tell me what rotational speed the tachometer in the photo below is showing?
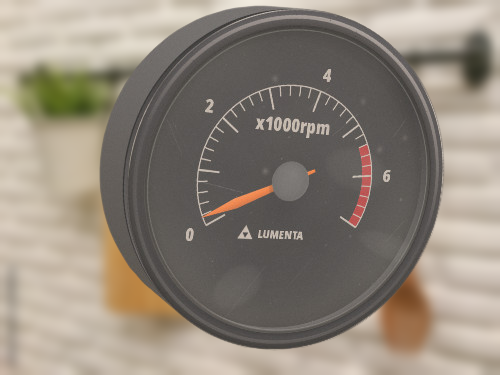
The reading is 200 rpm
